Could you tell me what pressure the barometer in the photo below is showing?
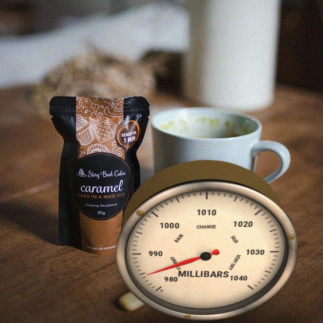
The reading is 985 mbar
